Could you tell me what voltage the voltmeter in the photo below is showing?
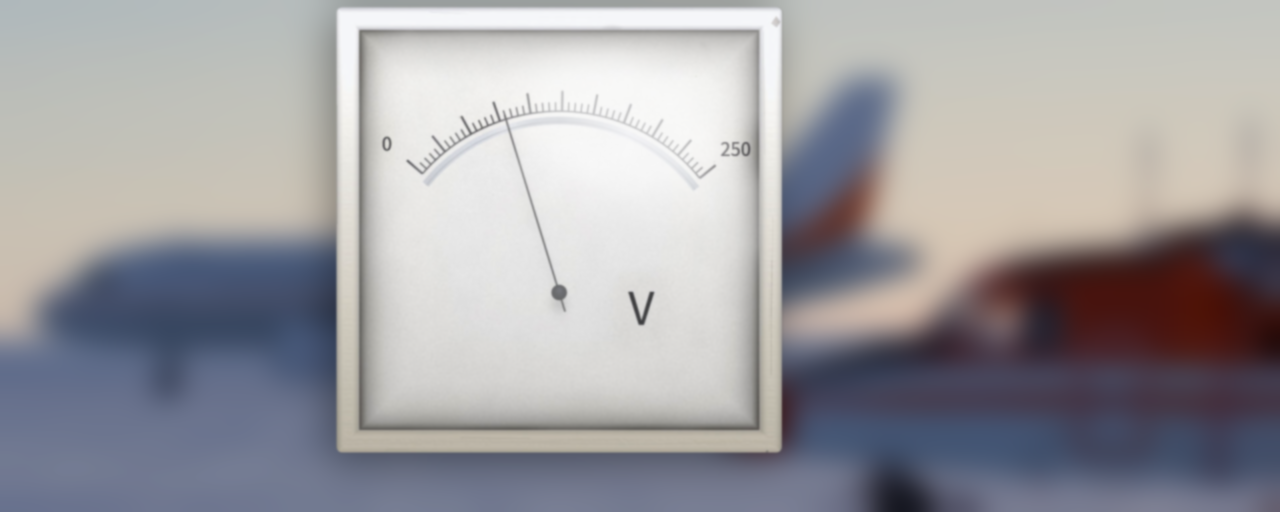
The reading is 80 V
